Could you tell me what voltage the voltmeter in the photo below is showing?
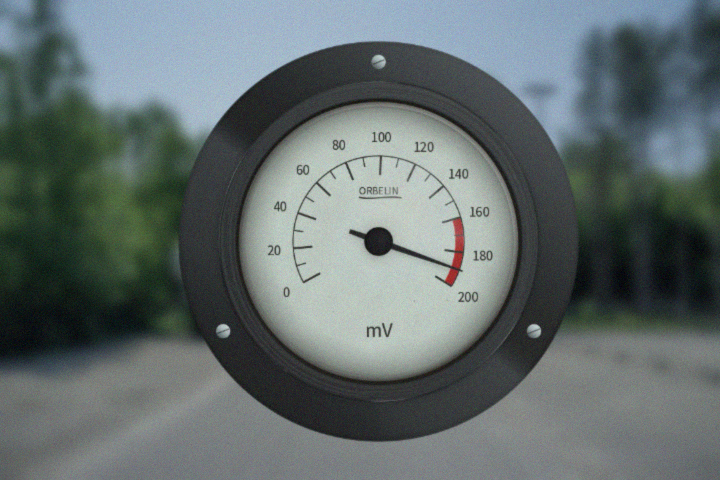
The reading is 190 mV
